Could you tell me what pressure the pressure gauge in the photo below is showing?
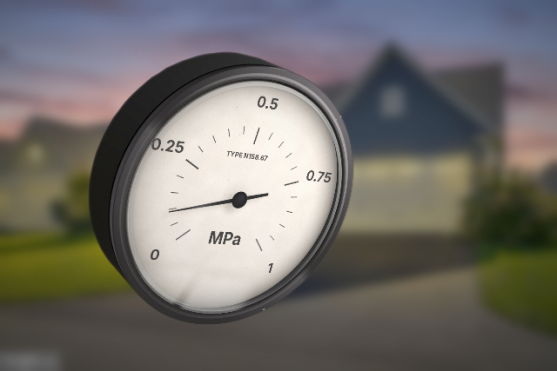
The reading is 0.1 MPa
